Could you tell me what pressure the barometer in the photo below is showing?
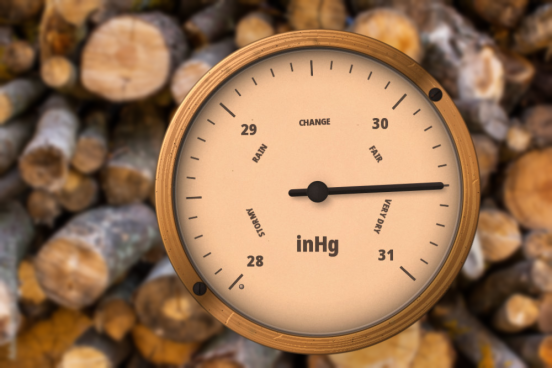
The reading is 30.5 inHg
